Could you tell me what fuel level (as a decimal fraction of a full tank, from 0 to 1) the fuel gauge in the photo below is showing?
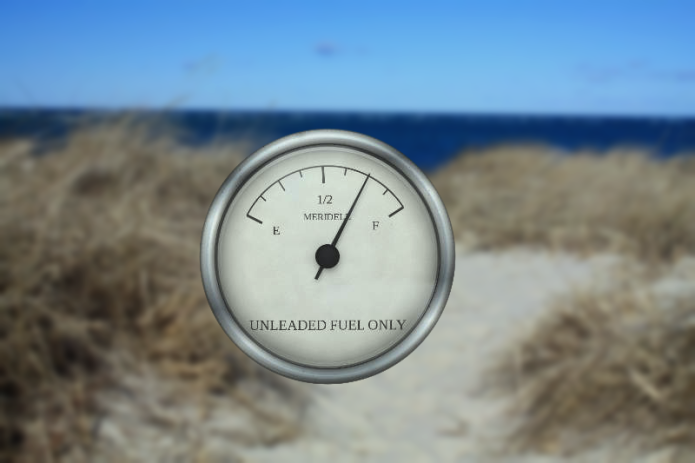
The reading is 0.75
